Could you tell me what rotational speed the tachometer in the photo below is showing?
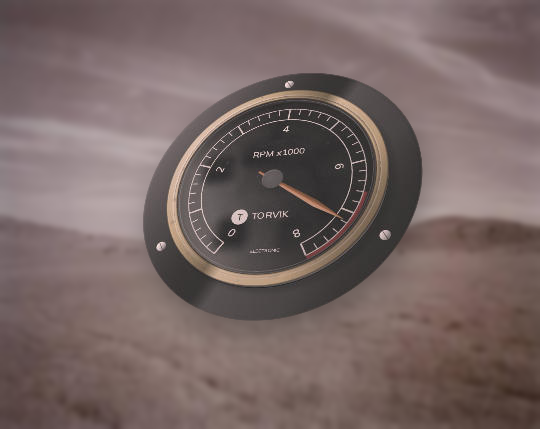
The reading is 7200 rpm
